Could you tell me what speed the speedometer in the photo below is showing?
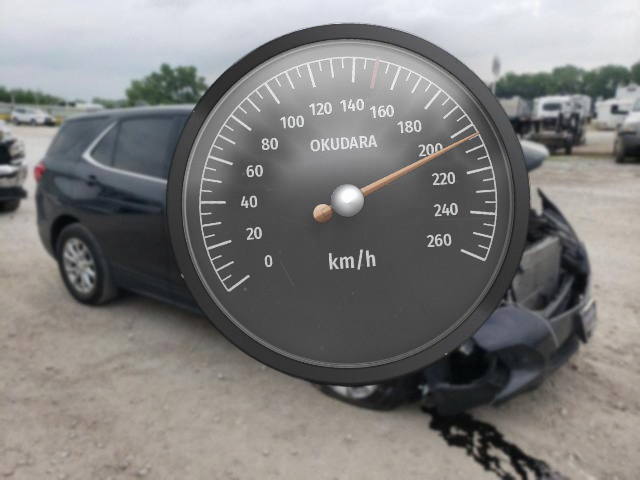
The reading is 205 km/h
